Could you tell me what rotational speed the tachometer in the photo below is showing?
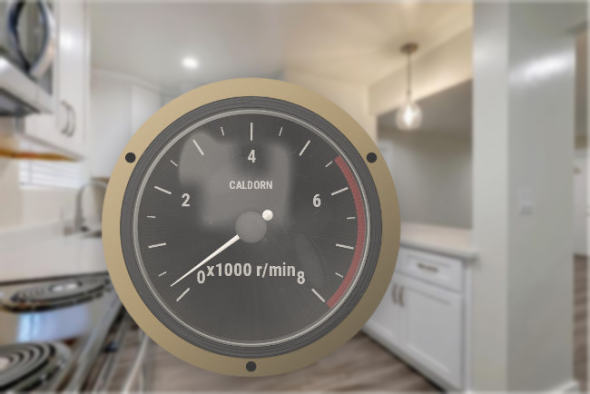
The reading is 250 rpm
